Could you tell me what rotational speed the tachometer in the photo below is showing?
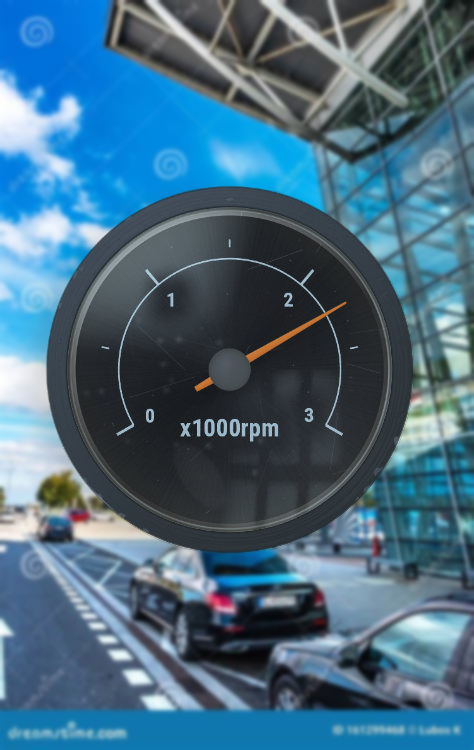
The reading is 2250 rpm
